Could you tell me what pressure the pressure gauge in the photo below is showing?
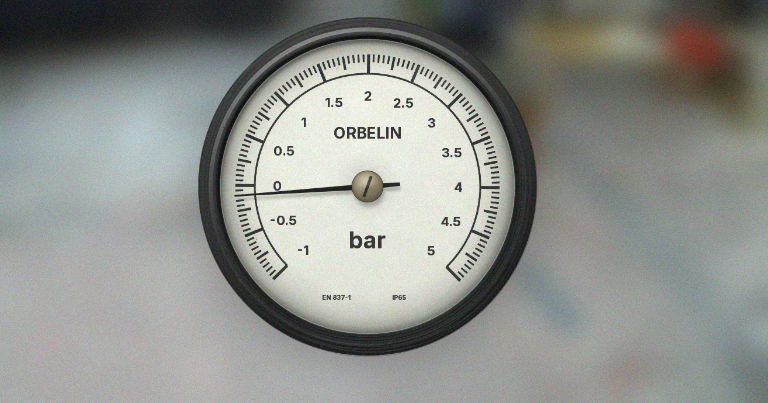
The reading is -0.1 bar
